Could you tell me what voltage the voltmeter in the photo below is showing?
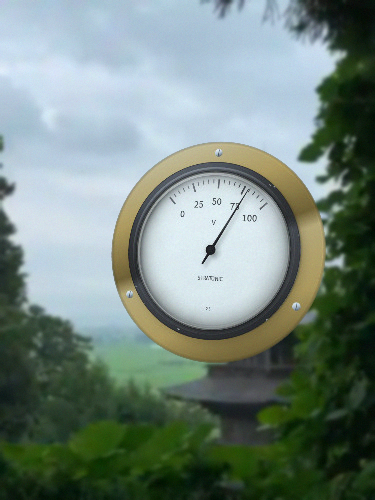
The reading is 80 V
